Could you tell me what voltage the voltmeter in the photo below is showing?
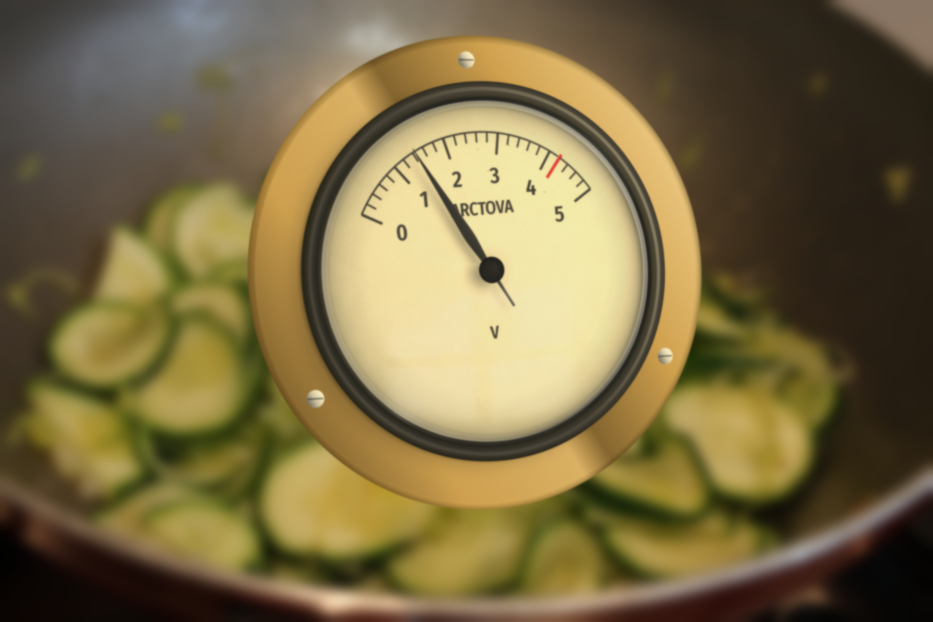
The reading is 1.4 V
